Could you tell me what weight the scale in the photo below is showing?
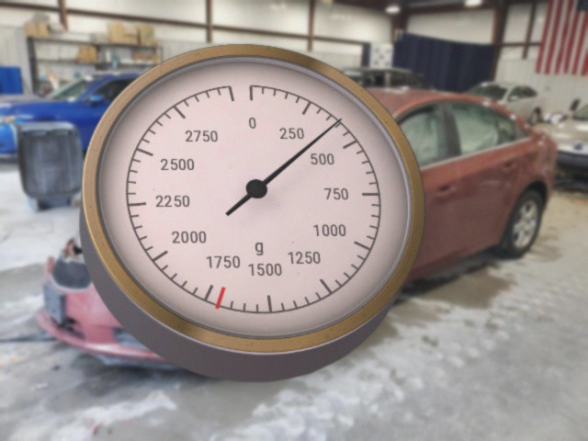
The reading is 400 g
